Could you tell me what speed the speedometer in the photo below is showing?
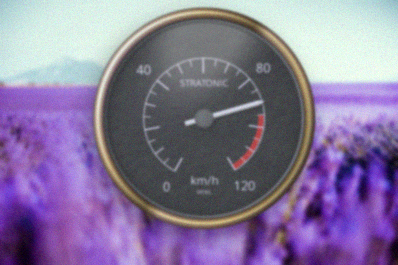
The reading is 90 km/h
